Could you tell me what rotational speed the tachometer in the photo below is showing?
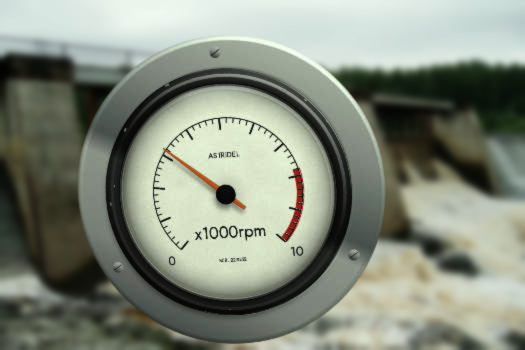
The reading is 3200 rpm
